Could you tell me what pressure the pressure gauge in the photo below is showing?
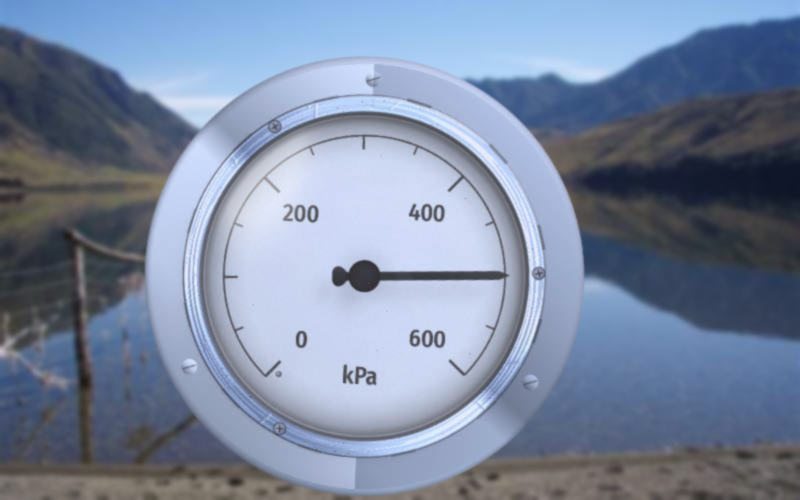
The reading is 500 kPa
